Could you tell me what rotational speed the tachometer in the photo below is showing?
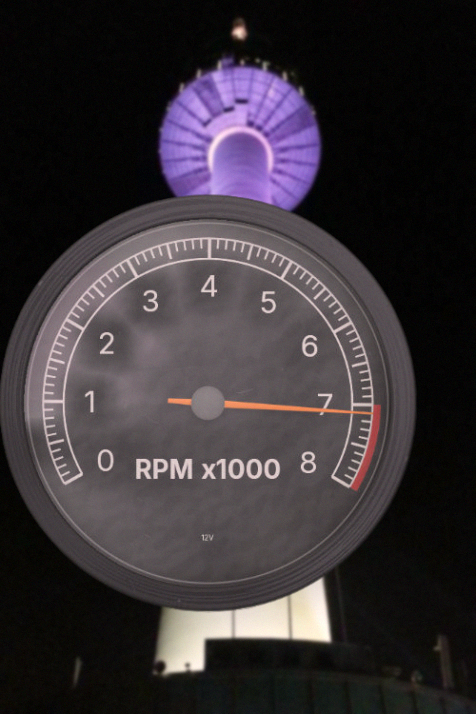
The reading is 7100 rpm
